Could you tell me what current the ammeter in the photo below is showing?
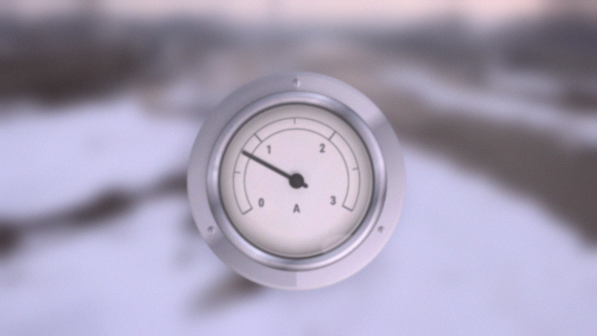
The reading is 0.75 A
